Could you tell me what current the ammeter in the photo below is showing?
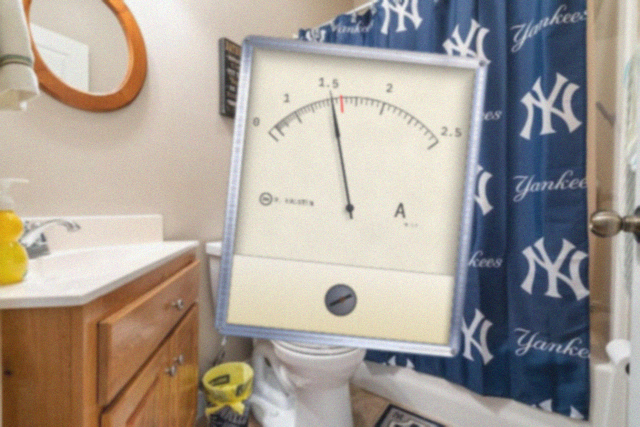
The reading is 1.5 A
